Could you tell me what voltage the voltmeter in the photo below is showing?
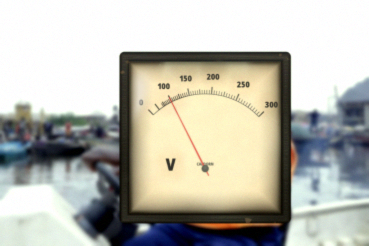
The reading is 100 V
